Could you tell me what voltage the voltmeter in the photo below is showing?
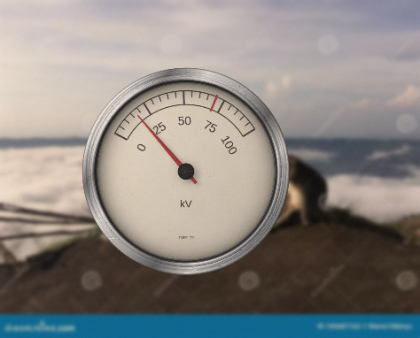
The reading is 17.5 kV
